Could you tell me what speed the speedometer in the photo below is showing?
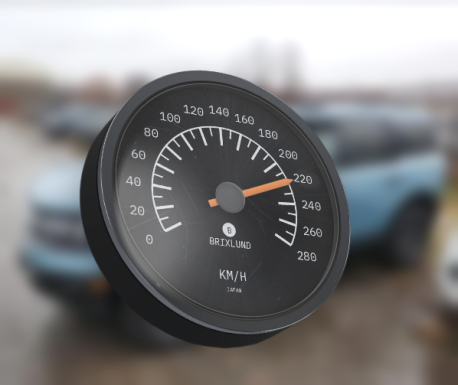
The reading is 220 km/h
